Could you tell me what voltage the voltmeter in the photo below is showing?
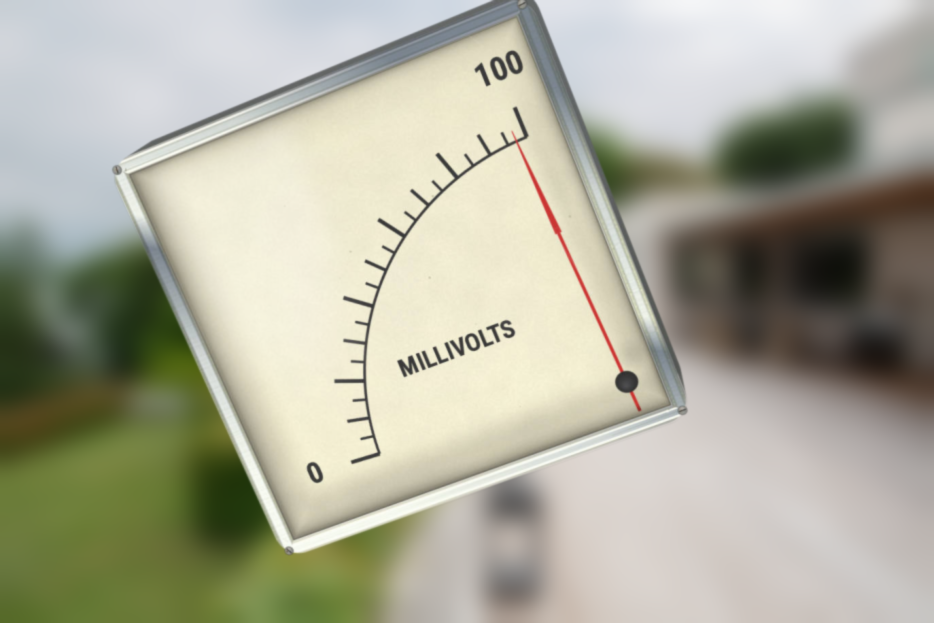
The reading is 97.5 mV
